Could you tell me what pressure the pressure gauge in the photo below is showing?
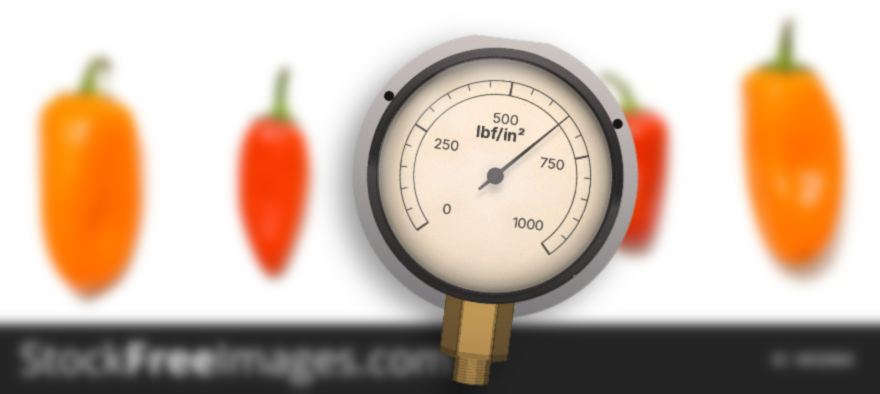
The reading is 650 psi
